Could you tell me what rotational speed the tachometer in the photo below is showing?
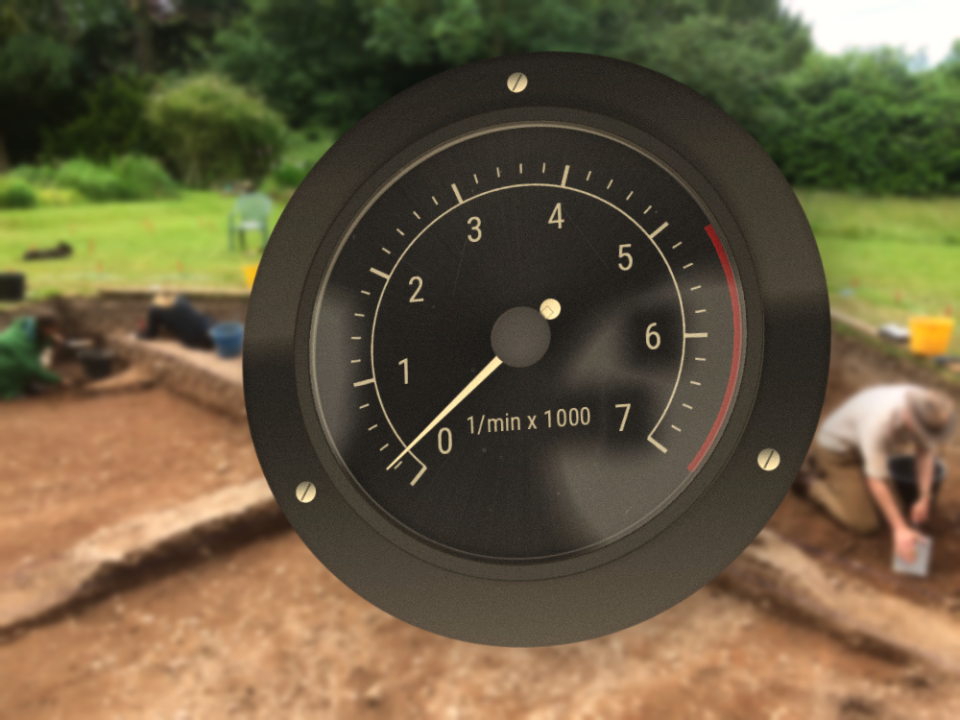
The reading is 200 rpm
